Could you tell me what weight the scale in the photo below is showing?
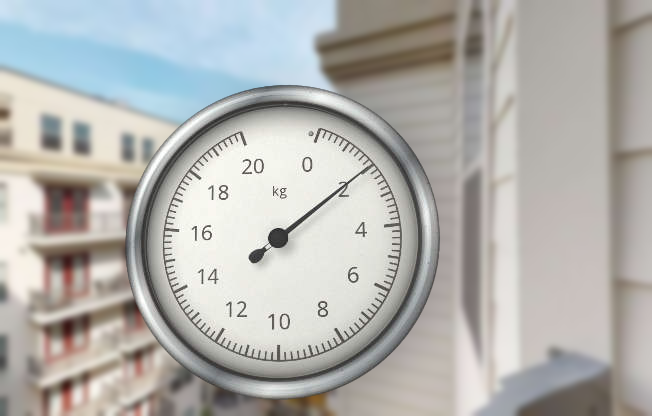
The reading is 2 kg
